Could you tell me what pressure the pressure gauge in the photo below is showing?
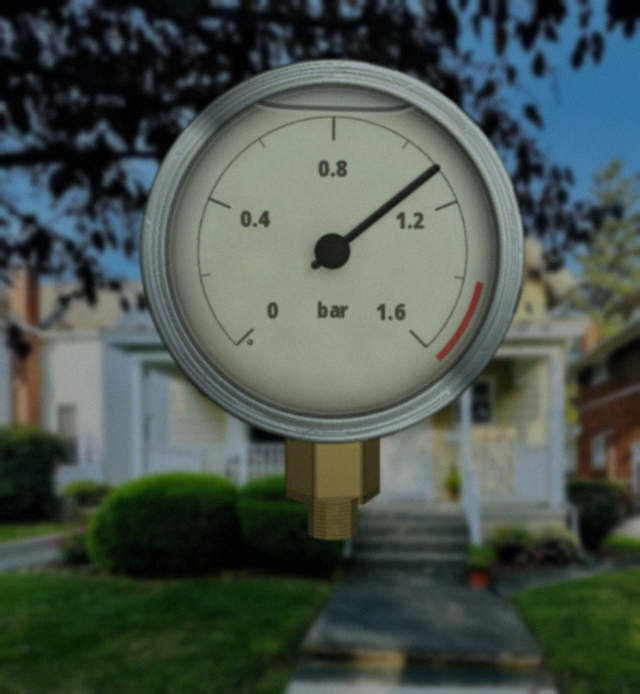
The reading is 1.1 bar
